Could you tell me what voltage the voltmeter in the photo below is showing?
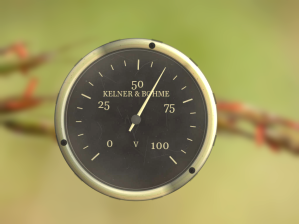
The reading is 60 V
